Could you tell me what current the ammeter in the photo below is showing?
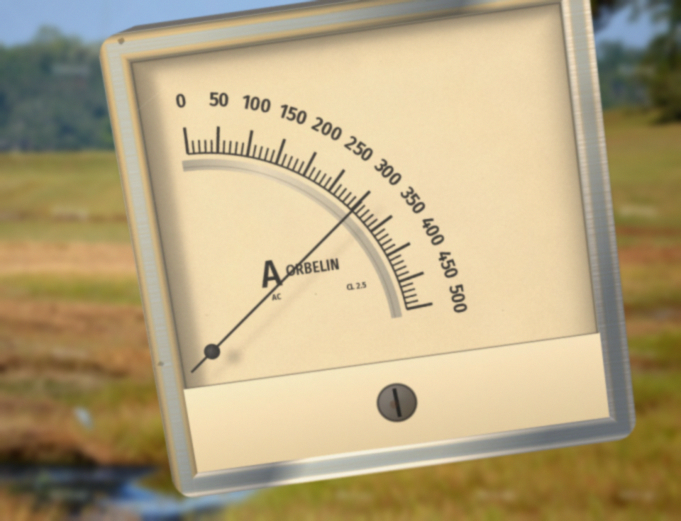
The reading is 300 A
